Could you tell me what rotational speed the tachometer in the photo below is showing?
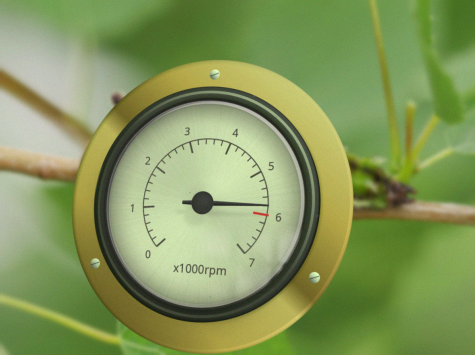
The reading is 5800 rpm
